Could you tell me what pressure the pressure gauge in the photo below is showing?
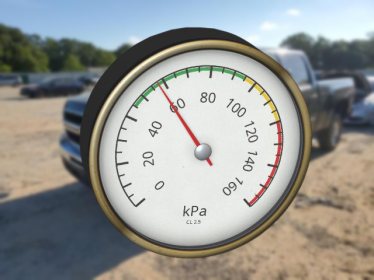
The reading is 57.5 kPa
